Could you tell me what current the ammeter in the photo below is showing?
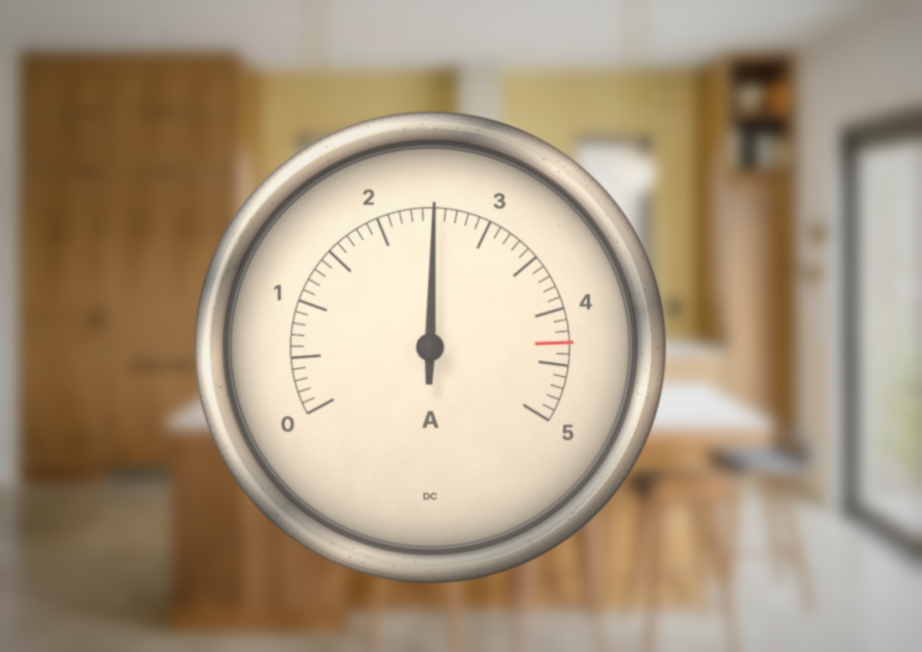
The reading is 2.5 A
